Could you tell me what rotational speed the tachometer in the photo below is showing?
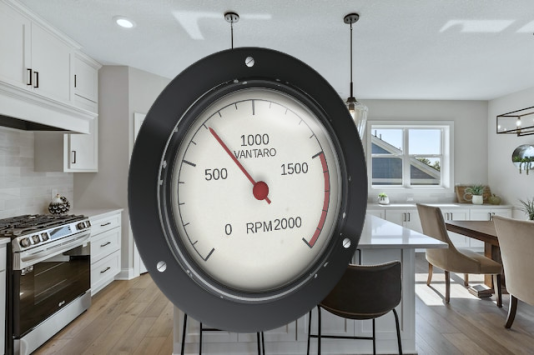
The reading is 700 rpm
